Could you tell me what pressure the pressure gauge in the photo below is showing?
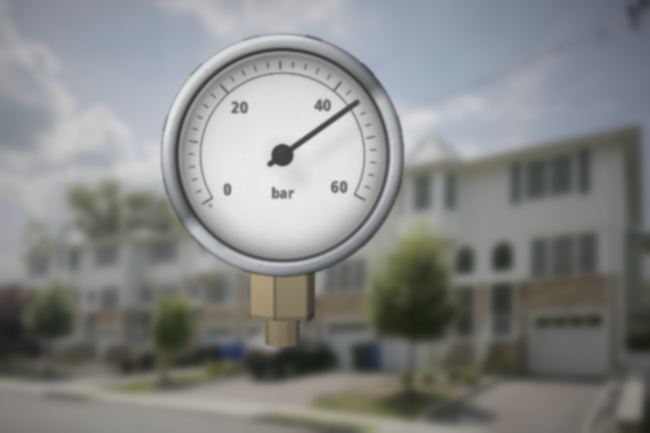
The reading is 44 bar
